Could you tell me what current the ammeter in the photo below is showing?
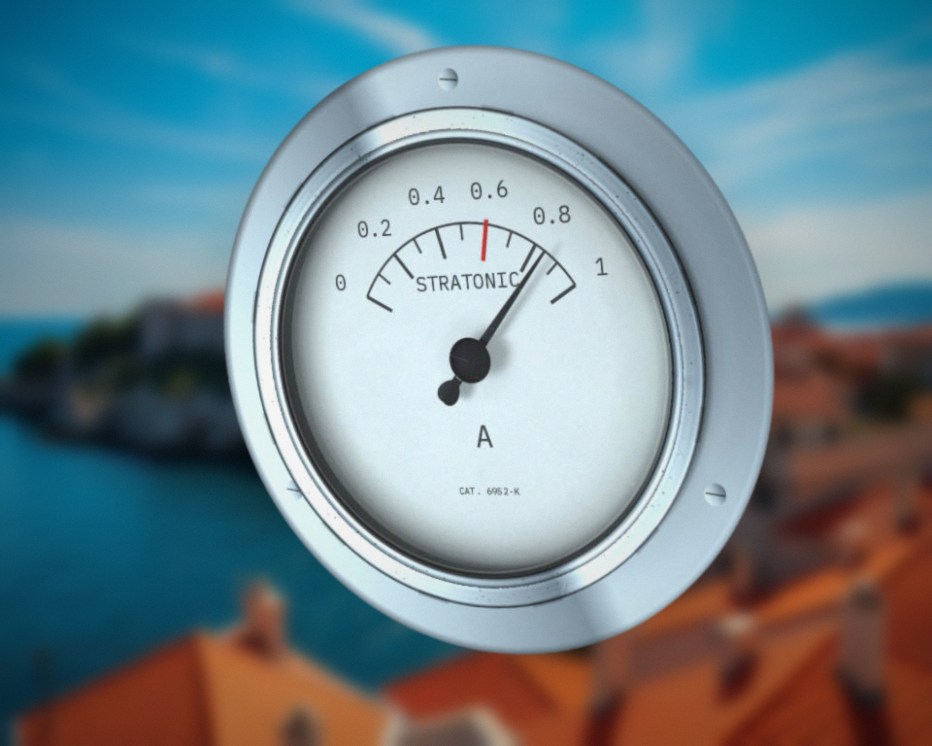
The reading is 0.85 A
